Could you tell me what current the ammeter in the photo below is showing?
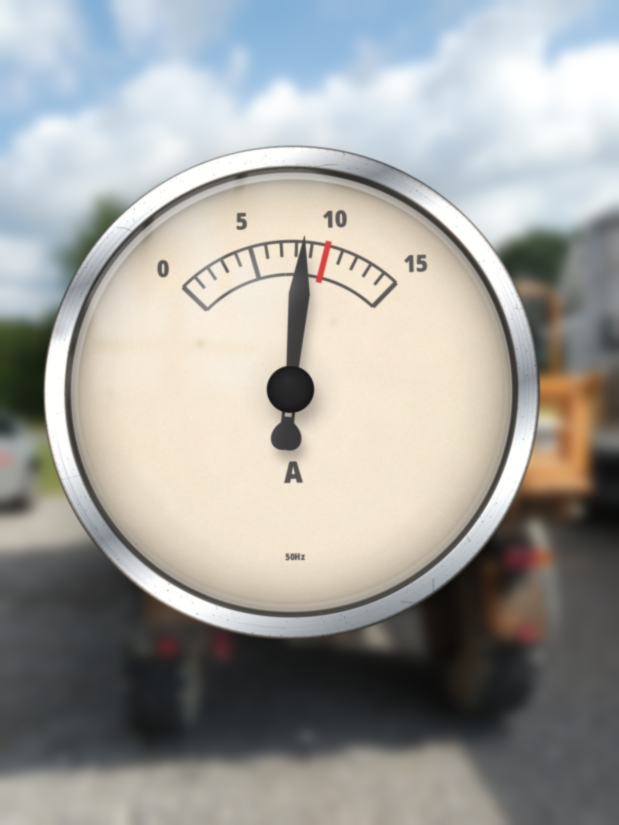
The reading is 8.5 A
